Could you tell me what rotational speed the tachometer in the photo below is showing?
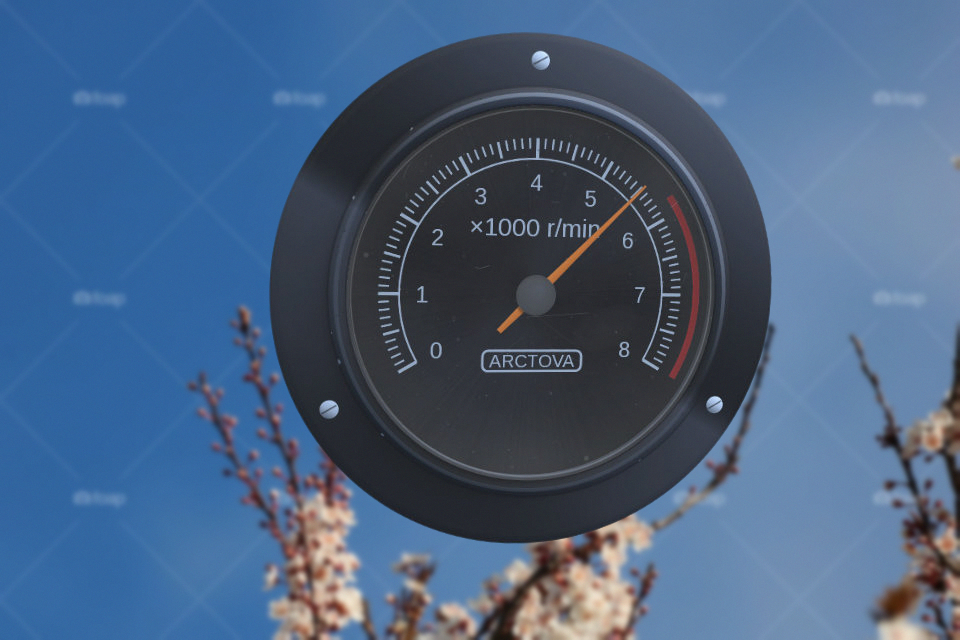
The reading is 5500 rpm
